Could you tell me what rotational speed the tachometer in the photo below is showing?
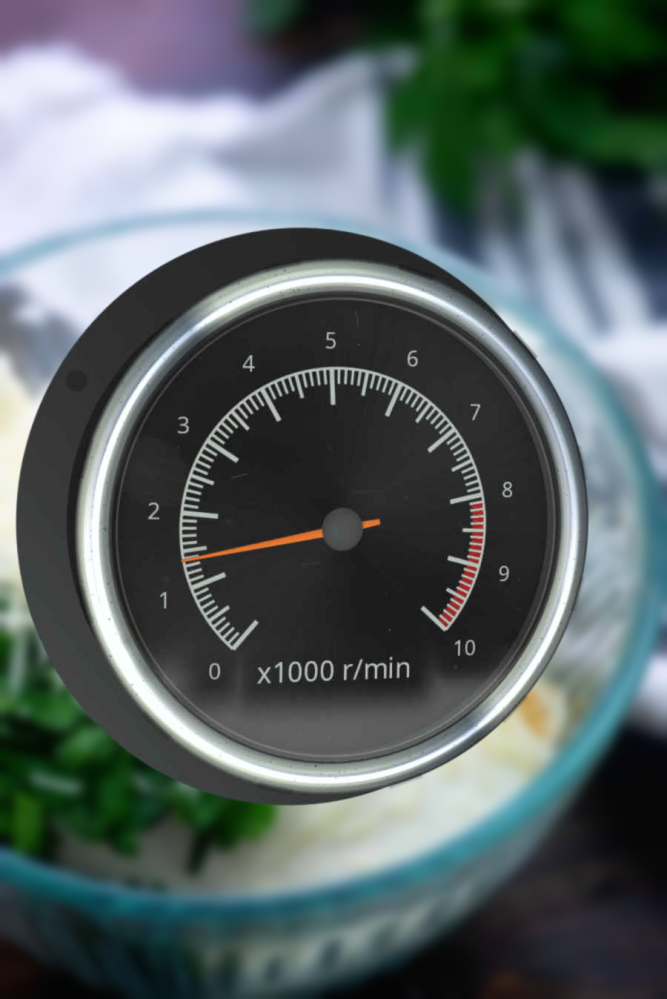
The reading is 1400 rpm
